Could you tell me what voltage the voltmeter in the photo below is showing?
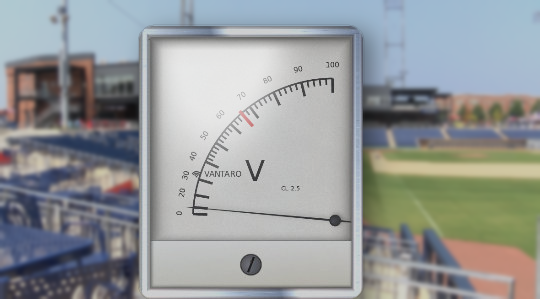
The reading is 10 V
